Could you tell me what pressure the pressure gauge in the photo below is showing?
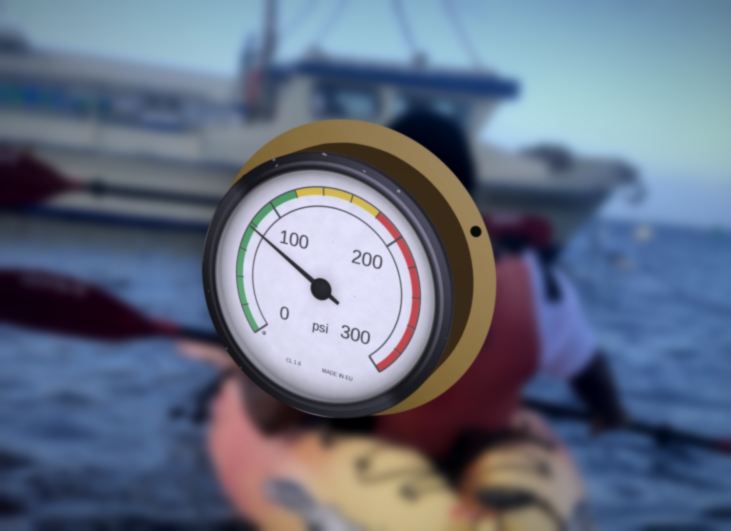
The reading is 80 psi
